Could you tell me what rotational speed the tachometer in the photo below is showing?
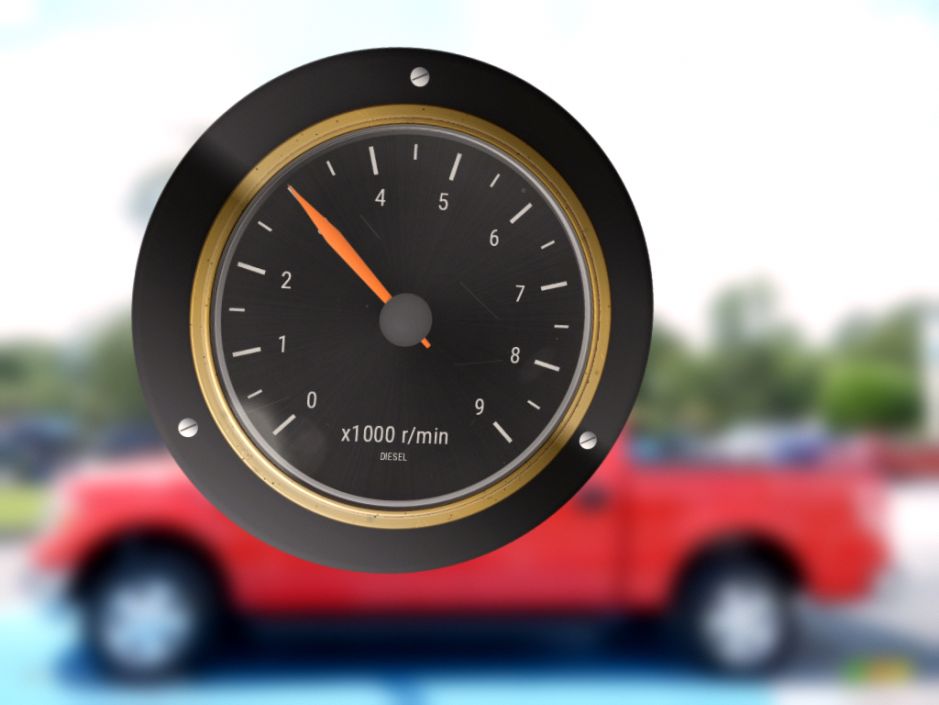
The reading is 3000 rpm
